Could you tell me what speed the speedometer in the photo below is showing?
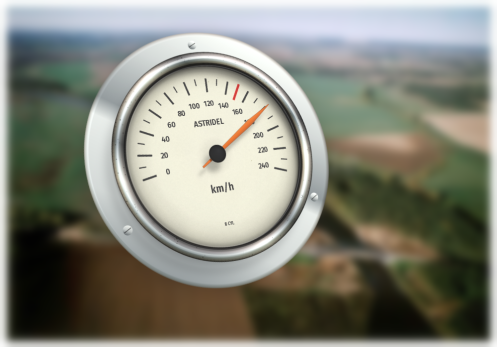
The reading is 180 km/h
